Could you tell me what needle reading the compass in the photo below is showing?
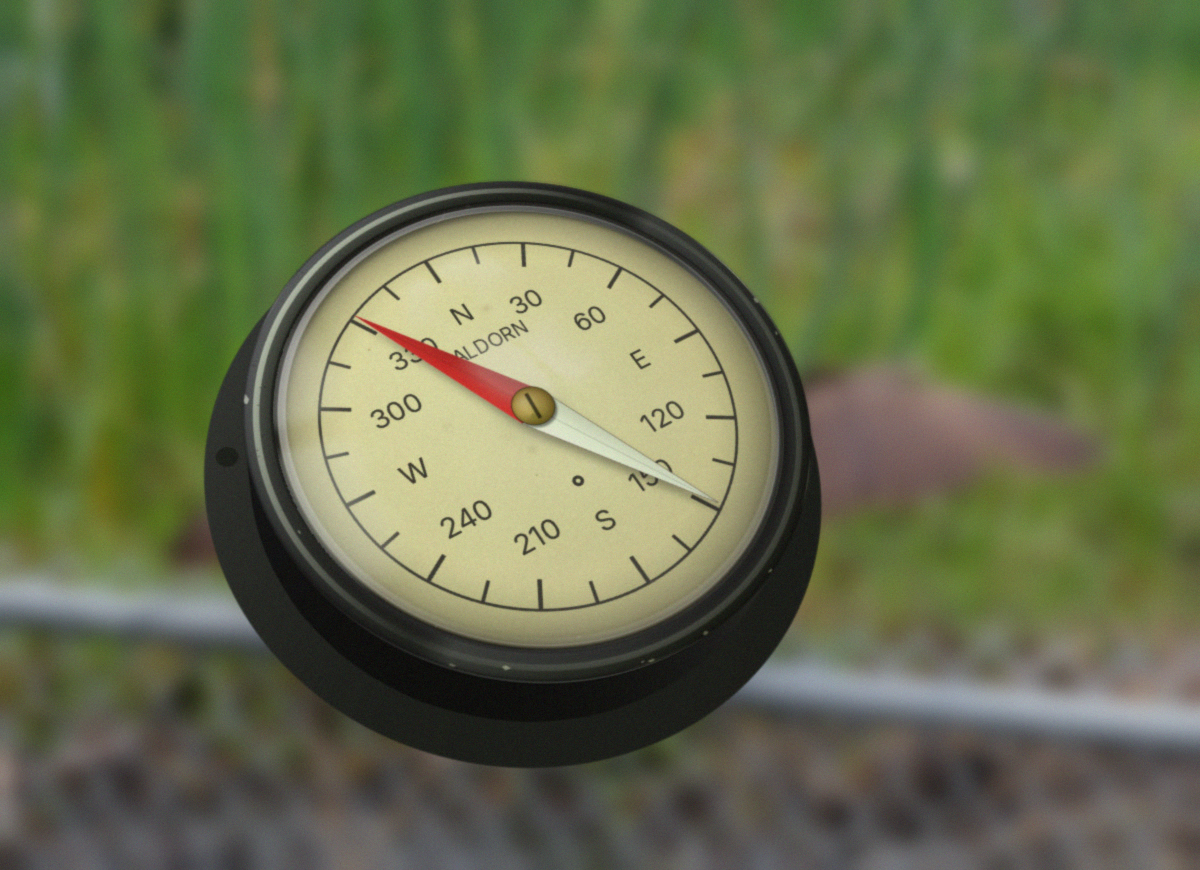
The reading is 330 °
